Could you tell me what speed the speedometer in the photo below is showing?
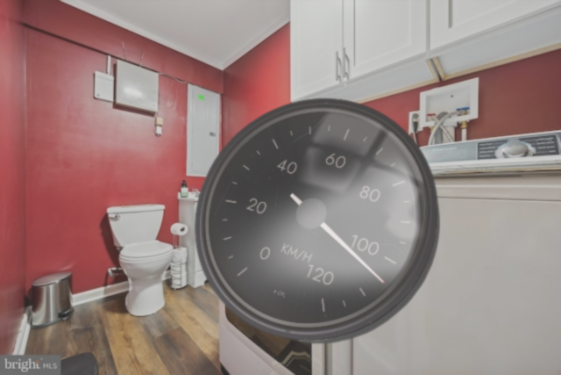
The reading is 105 km/h
